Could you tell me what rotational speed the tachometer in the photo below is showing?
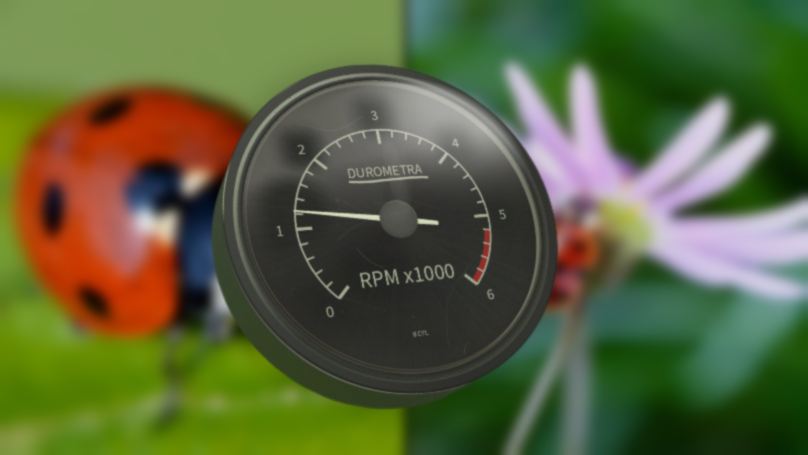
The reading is 1200 rpm
